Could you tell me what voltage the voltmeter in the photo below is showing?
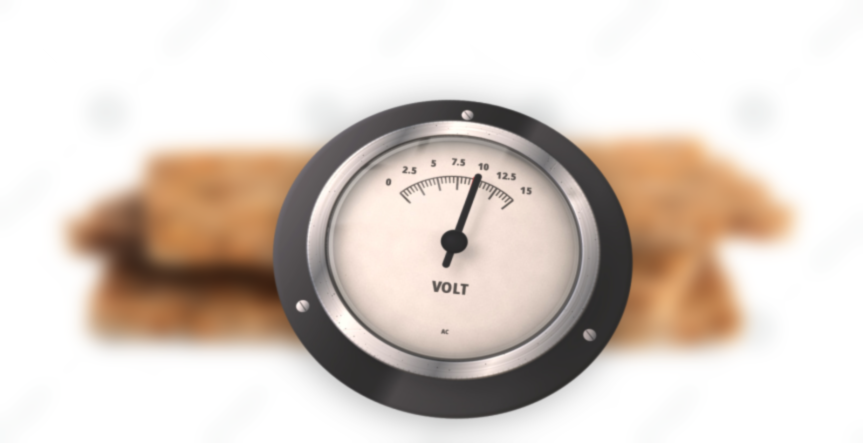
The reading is 10 V
